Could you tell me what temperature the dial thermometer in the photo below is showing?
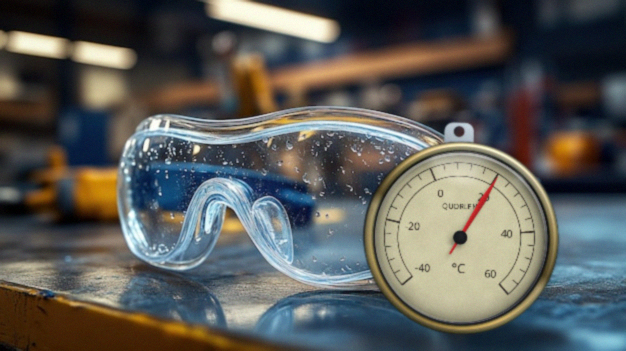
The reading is 20 °C
